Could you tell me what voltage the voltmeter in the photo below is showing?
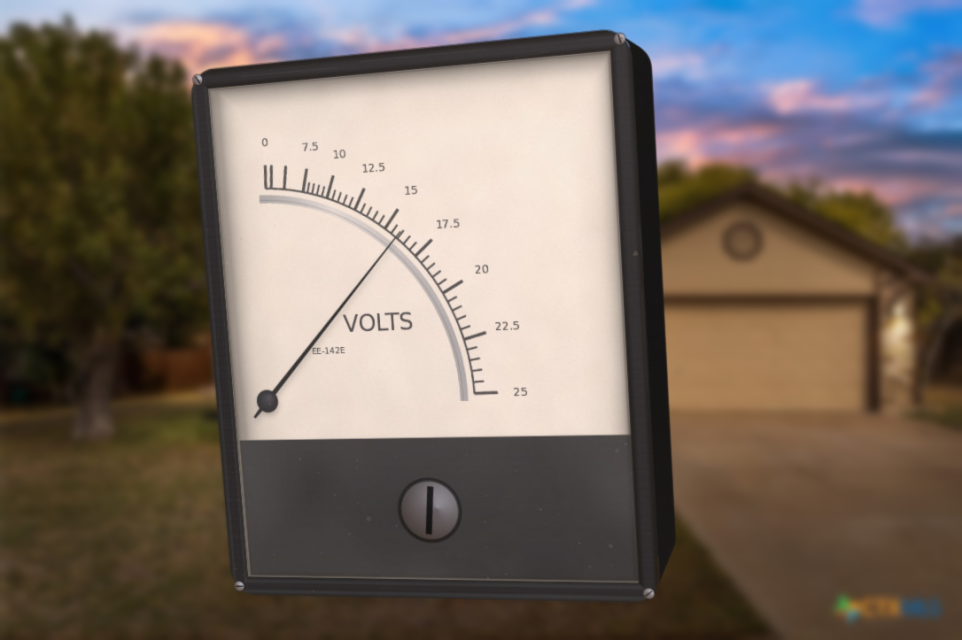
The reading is 16 V
